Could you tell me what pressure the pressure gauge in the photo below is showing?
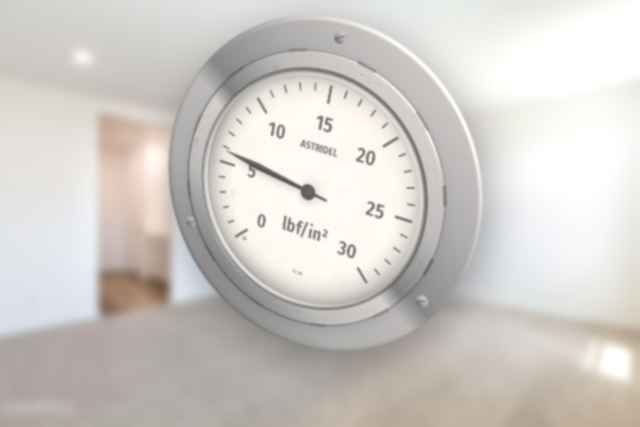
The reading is 6 psi
